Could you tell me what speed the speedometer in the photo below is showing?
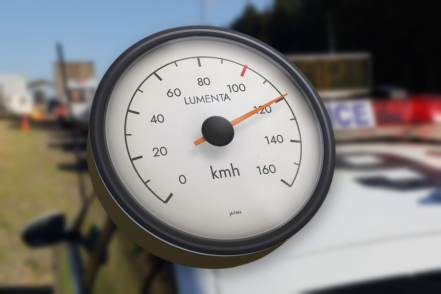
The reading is 120 km/h
